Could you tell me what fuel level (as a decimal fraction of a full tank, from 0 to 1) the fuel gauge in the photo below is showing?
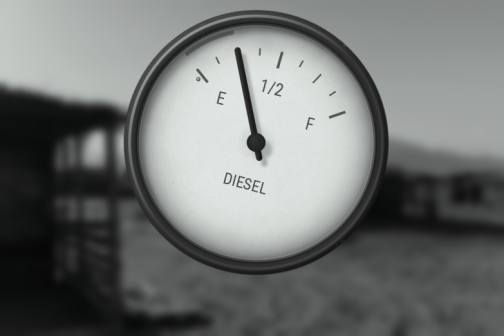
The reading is 0.25
